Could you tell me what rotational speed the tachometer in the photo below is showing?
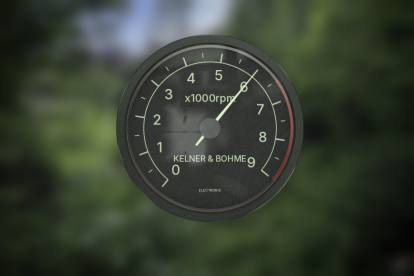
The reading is 6000 rpm
